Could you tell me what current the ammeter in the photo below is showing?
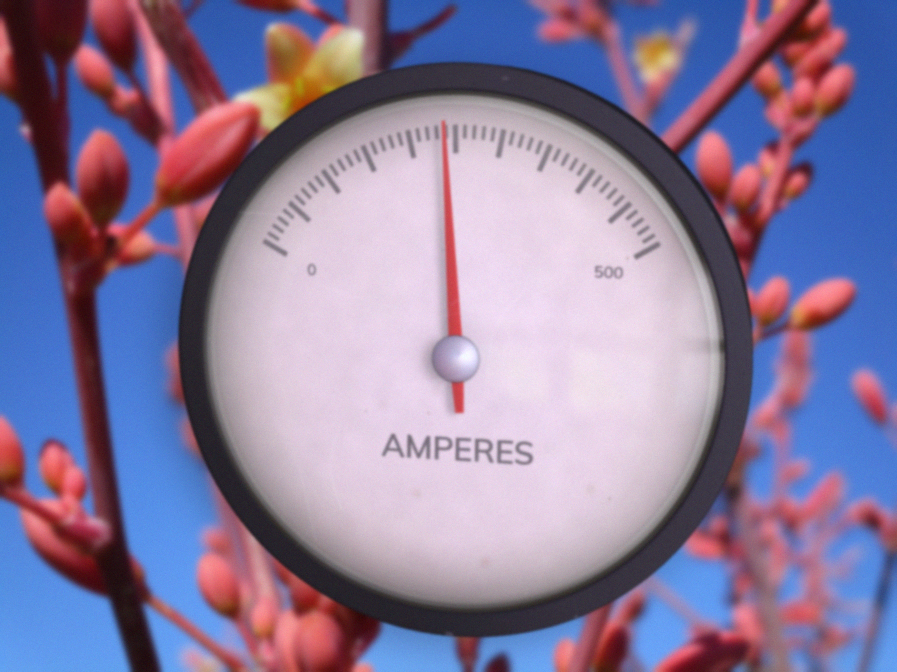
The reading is 240 A
